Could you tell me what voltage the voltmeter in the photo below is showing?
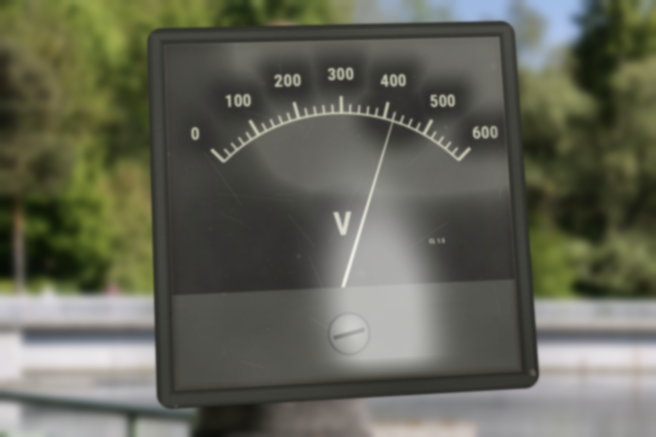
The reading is 420 V
